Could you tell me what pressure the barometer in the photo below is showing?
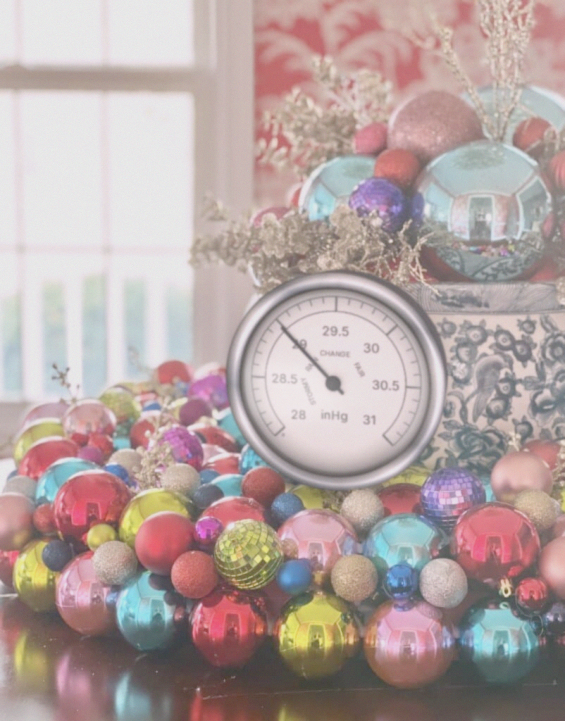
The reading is 29 inHg
